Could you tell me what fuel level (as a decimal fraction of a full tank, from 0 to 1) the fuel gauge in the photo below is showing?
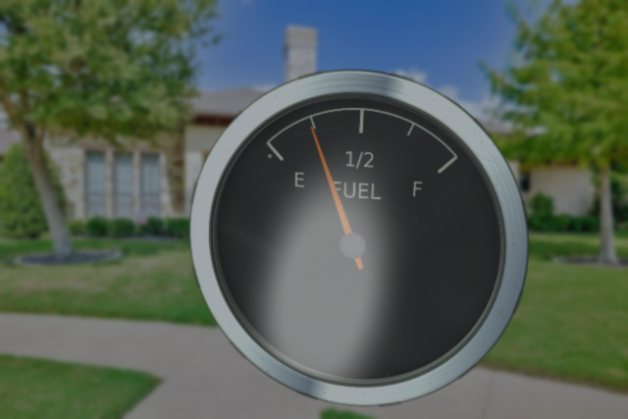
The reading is 0.25
